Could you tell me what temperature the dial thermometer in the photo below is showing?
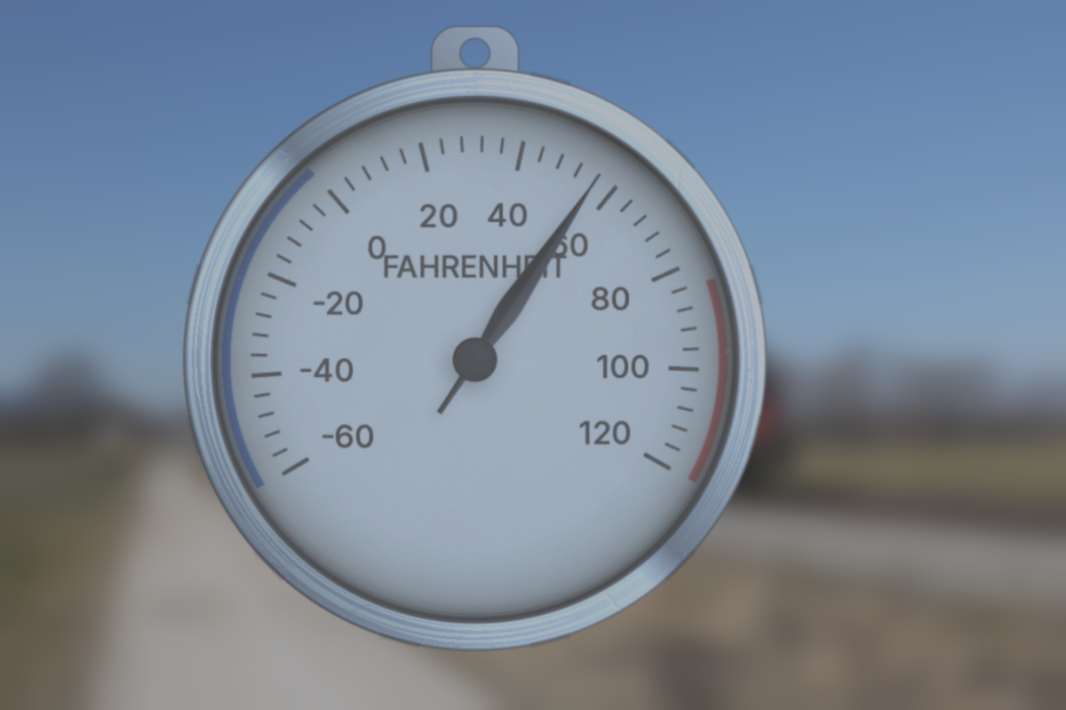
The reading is 56 °F
